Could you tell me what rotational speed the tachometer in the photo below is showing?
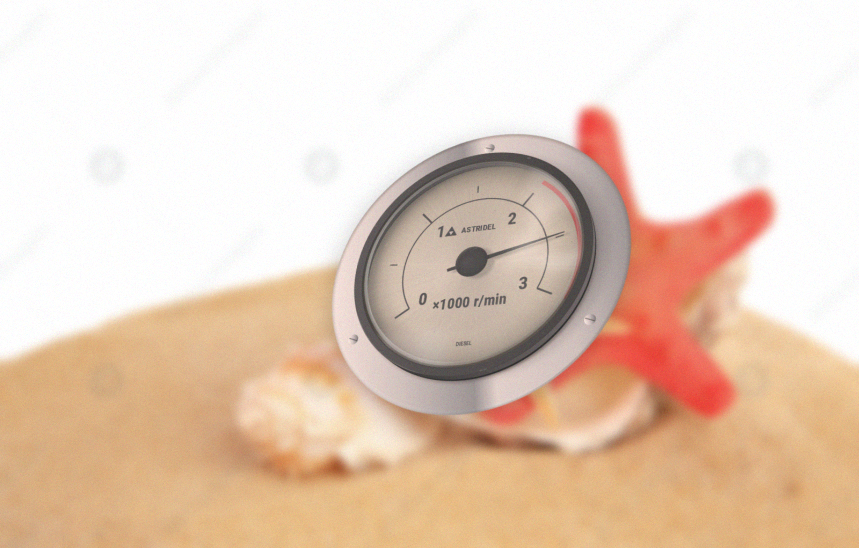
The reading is 2500 rpm
